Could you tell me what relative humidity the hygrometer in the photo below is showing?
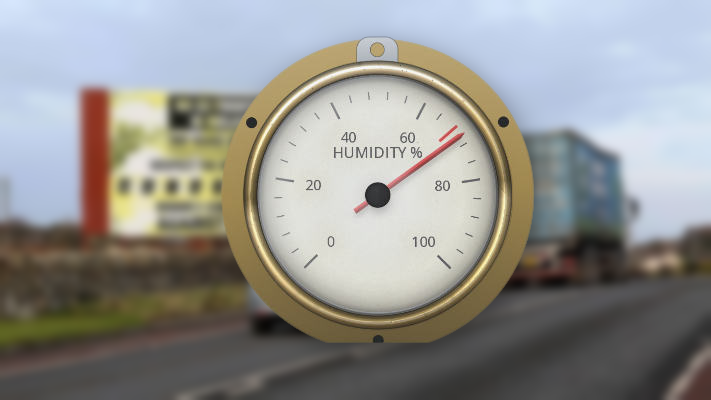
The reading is 70 %
